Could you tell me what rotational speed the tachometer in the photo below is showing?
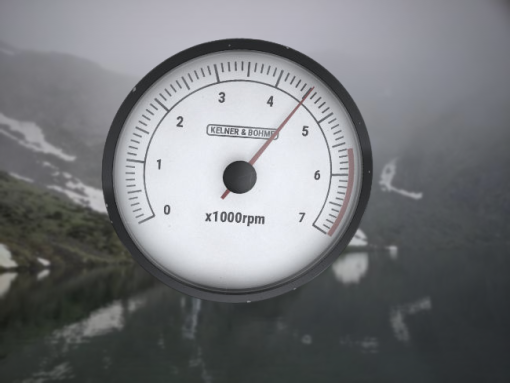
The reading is 4500 rpm
